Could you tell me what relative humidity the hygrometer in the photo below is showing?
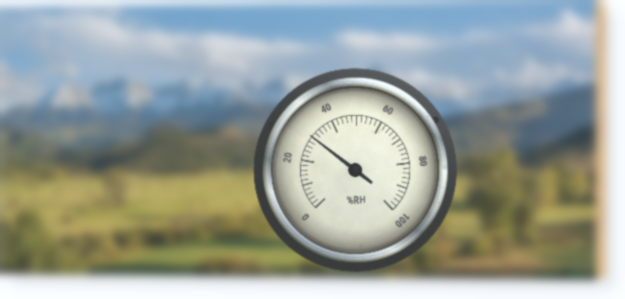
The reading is 30 %
